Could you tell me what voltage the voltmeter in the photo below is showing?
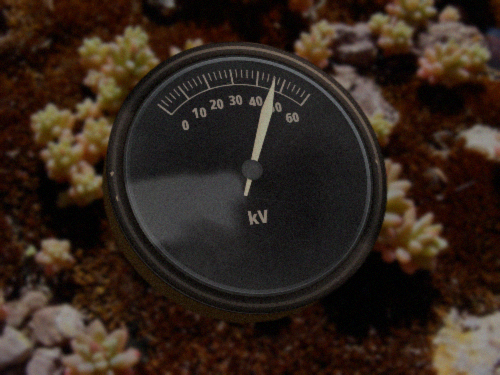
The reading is 46 kV
